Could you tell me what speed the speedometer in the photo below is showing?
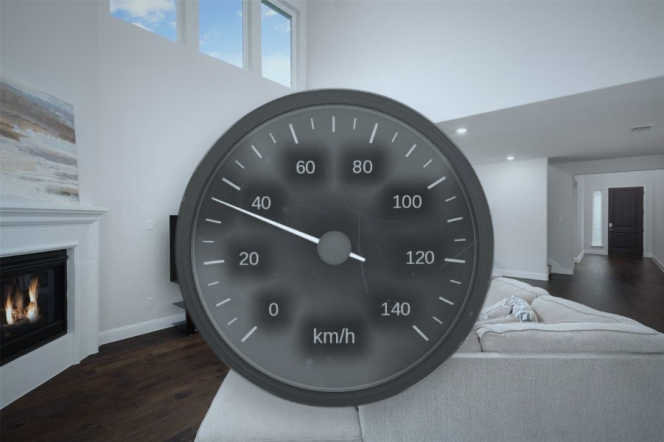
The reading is 35 km/h
